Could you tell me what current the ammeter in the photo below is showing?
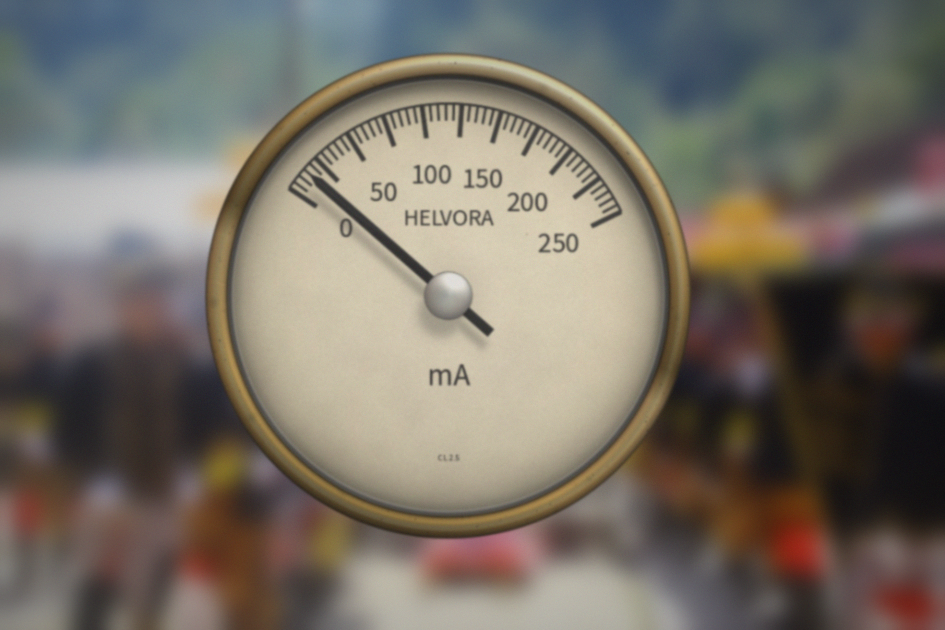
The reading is 15 mA
